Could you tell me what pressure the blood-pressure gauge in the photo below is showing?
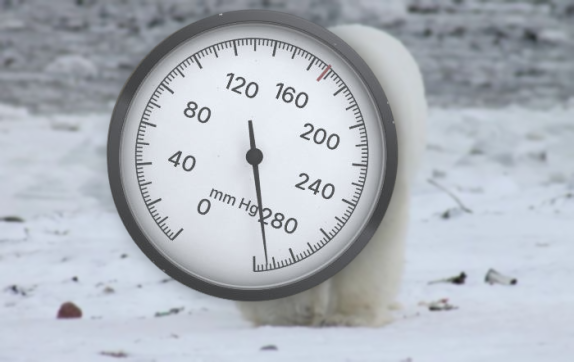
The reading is 294 mmHg
